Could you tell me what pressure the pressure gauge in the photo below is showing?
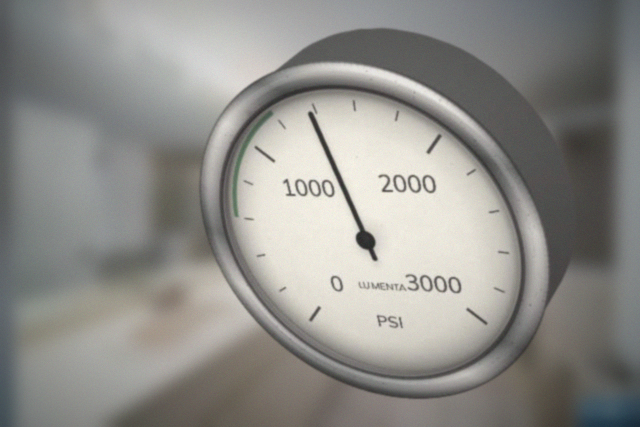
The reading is 1400 psi
